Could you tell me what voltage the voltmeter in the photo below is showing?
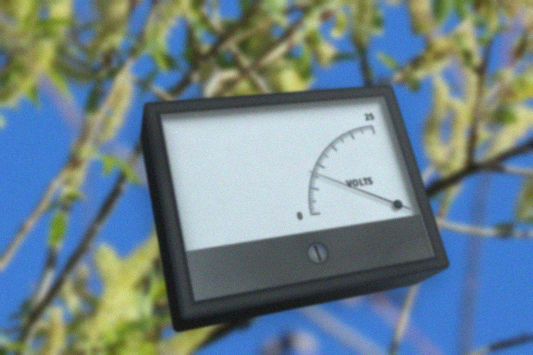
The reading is 7.5 V
